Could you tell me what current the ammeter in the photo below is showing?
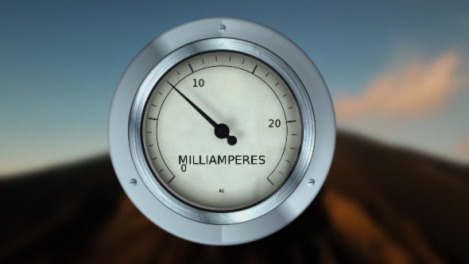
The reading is 8 mA
